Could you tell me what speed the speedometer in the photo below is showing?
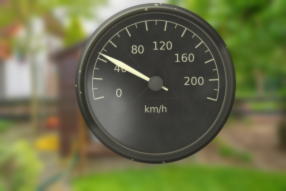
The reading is 45 km/h
